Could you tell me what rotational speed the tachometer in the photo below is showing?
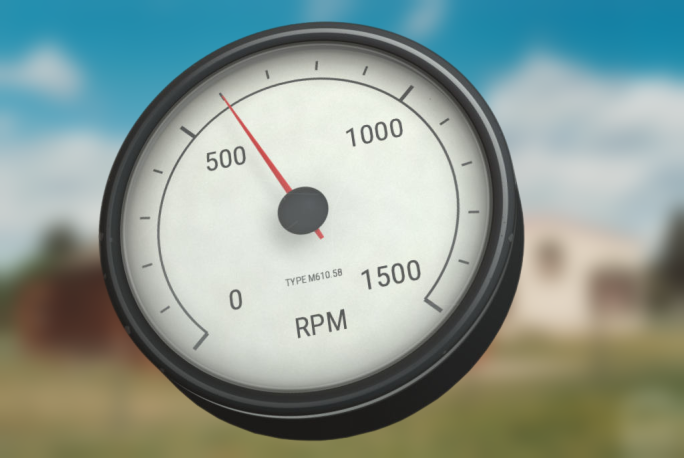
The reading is 600 rpm
